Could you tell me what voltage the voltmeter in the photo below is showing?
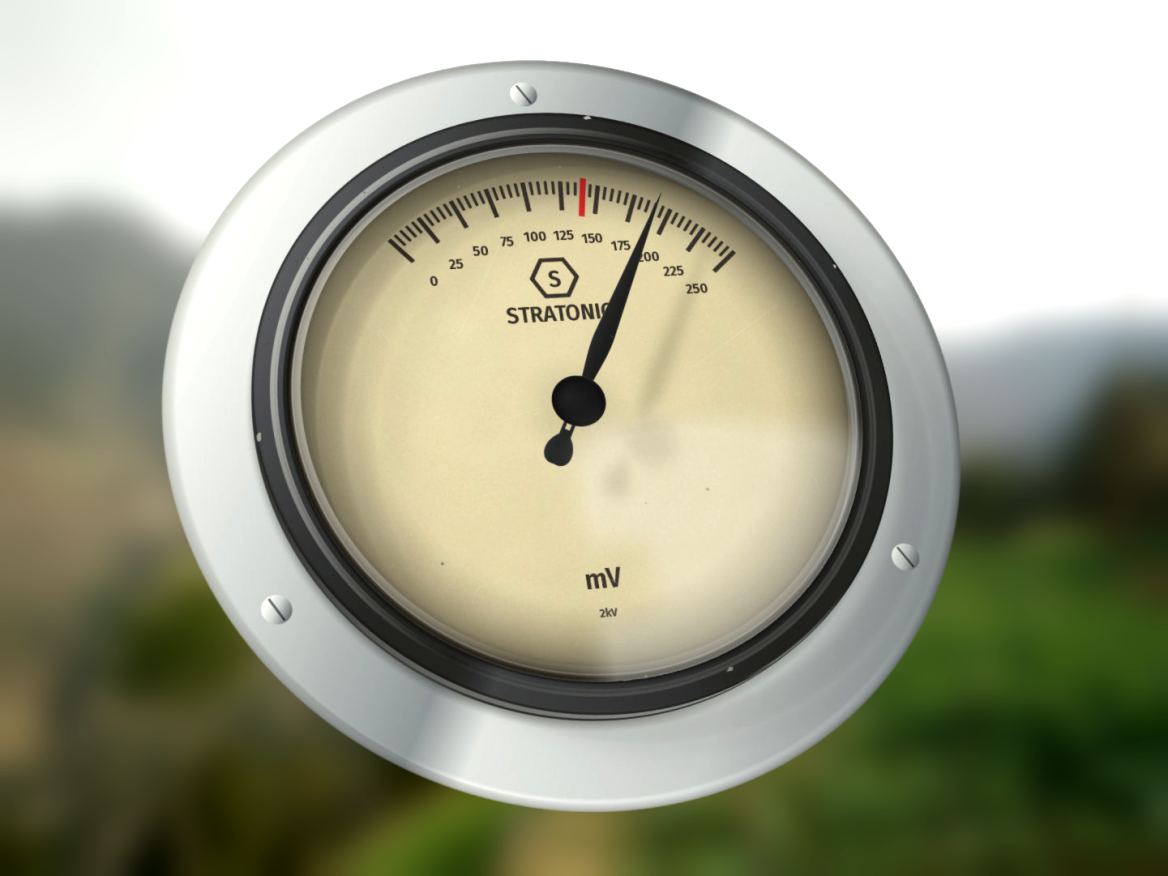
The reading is 190 mV
